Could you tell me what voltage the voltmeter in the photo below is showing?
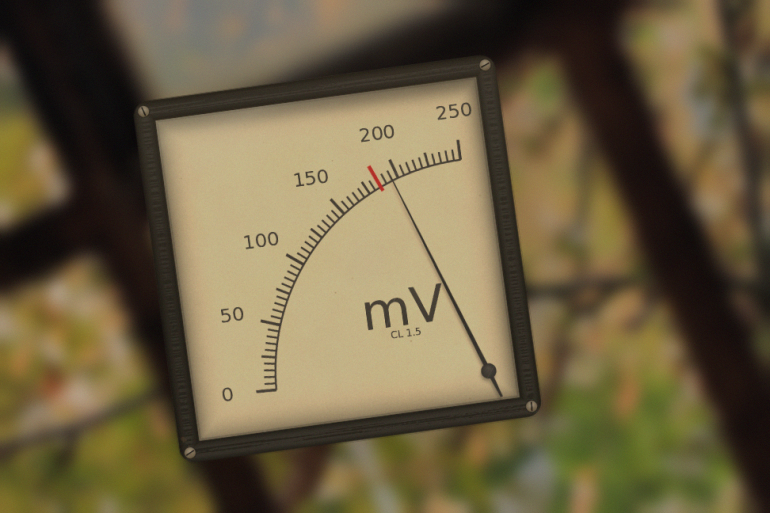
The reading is 195 mV
